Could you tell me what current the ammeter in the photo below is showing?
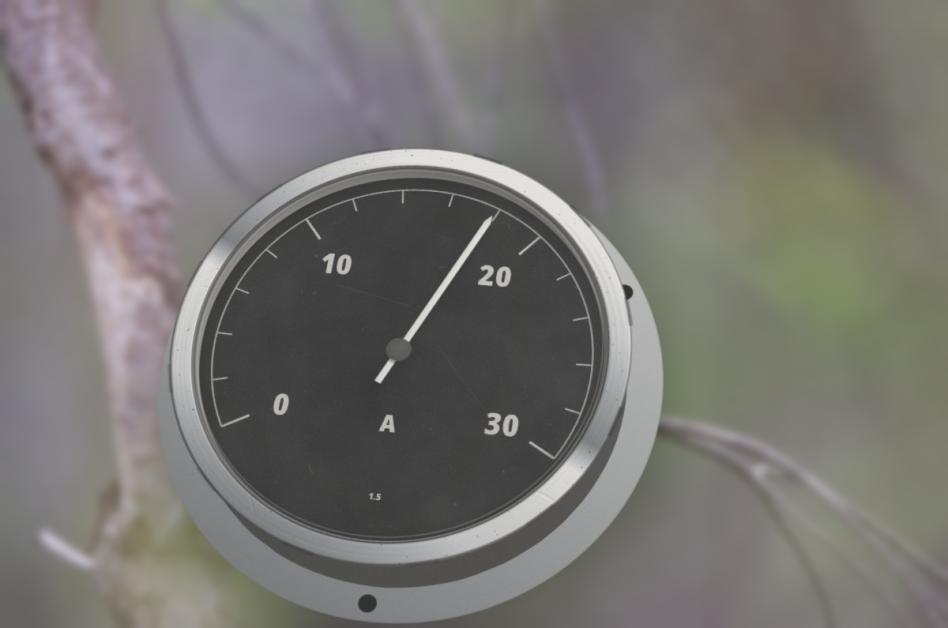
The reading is 18 A
